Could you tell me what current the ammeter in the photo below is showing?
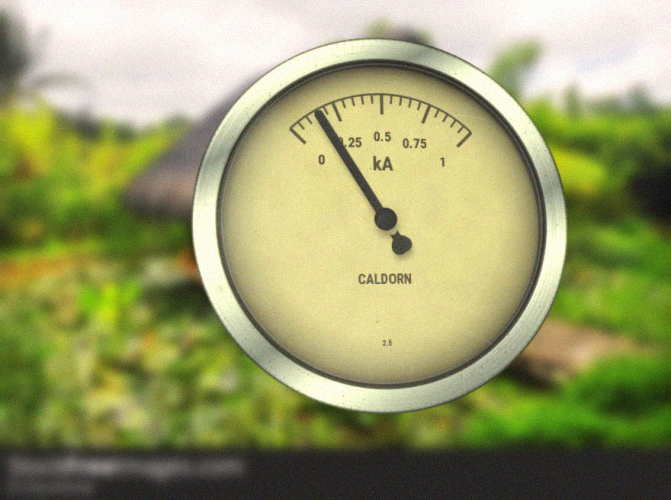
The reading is 0.15 kA
